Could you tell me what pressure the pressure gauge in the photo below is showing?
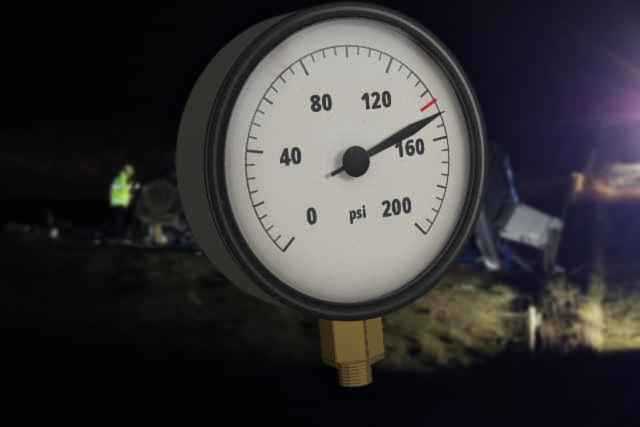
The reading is 150 psi
